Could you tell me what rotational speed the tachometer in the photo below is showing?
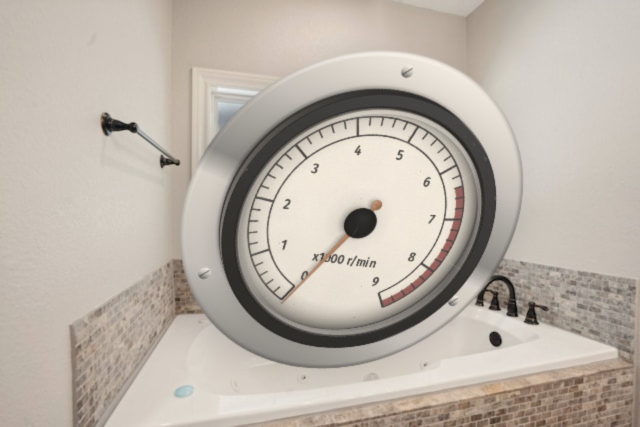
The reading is 0 rpm
